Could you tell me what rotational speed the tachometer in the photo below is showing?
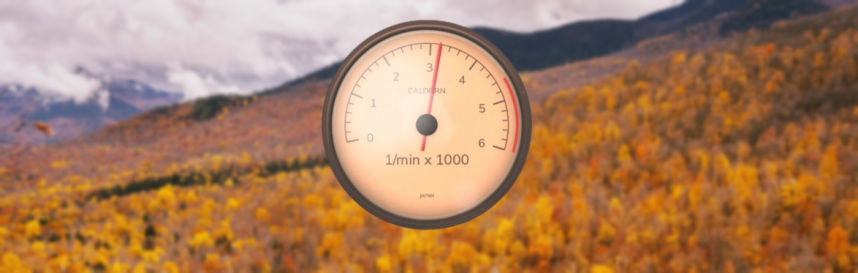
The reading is 3200 rpm
